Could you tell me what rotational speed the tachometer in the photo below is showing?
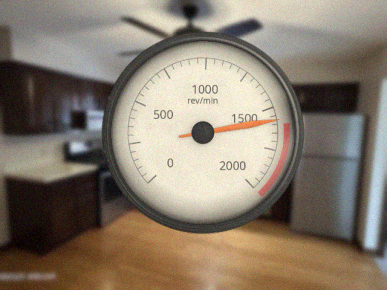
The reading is 1575 rpm
